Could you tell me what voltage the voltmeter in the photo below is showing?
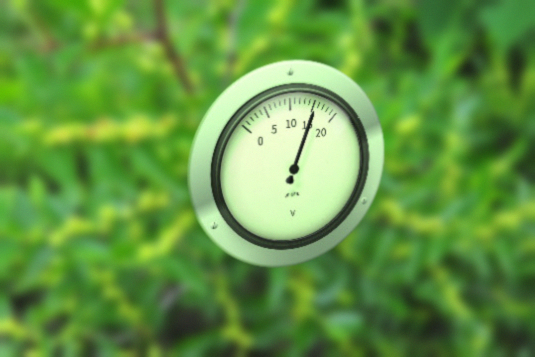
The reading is 15 V
